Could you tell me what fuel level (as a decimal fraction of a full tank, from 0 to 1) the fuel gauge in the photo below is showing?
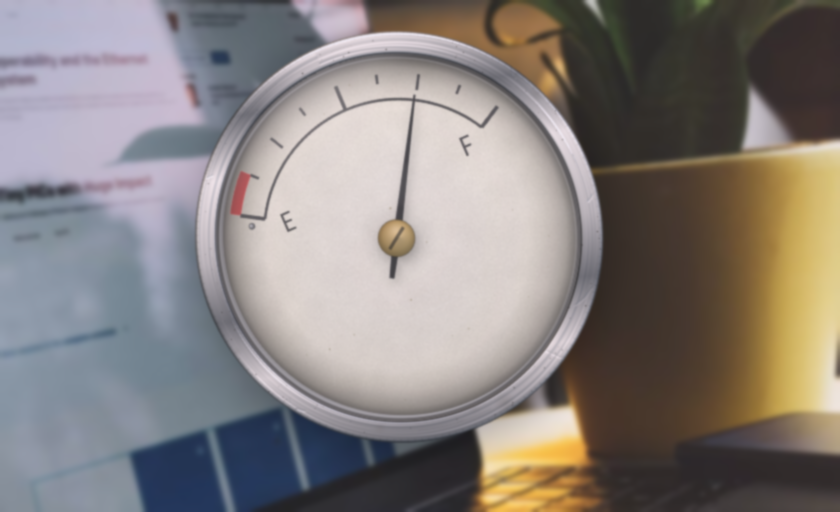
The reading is 0.75
